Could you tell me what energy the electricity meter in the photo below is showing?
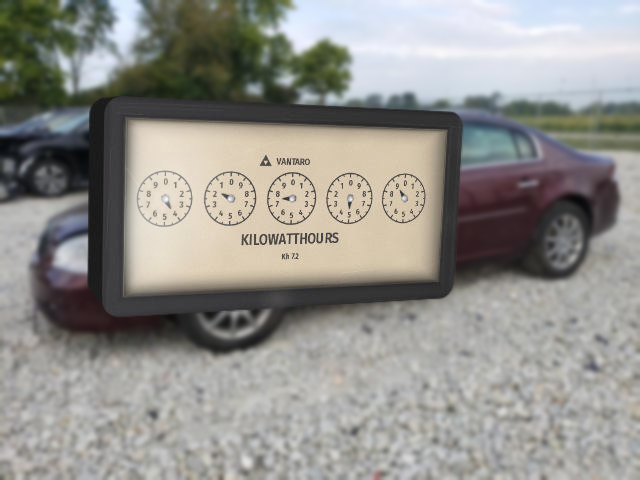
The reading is 41749 kWh
